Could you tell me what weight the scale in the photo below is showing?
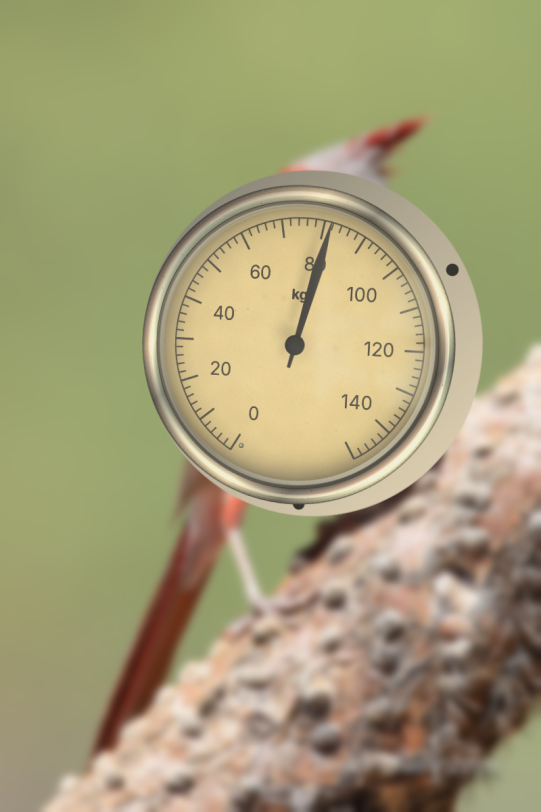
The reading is 82 kg
